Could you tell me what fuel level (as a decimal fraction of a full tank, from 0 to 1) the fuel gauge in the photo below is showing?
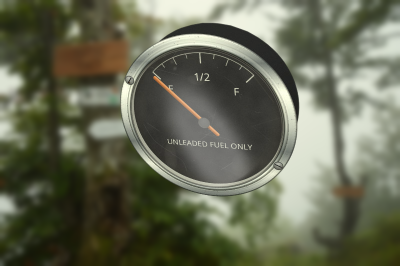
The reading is 0
